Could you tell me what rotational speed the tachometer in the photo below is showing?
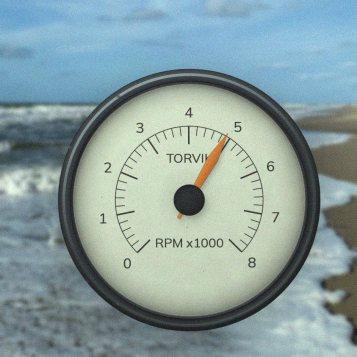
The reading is 4900 rpm
